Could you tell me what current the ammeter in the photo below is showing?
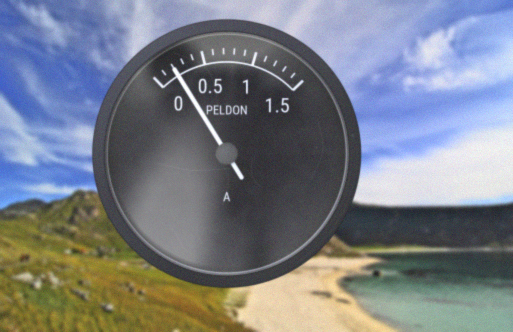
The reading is 0.2 A
